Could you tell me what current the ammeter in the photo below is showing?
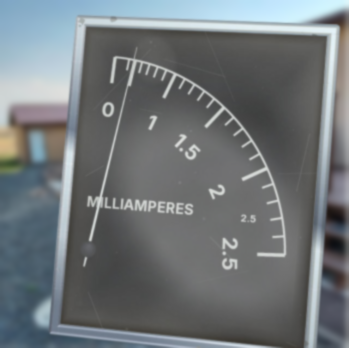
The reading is 0.5 mA
